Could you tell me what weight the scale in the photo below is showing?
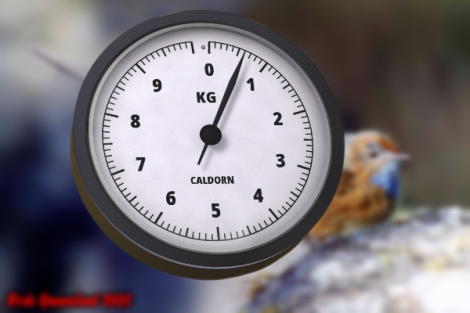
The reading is 0.6 kg
